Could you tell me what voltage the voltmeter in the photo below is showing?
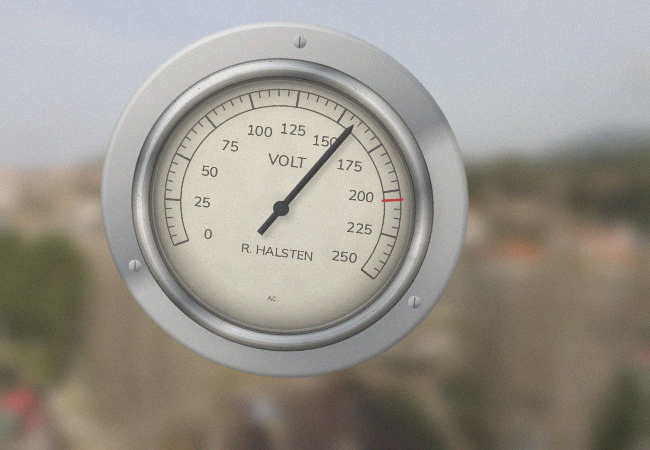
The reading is 157.5 V
